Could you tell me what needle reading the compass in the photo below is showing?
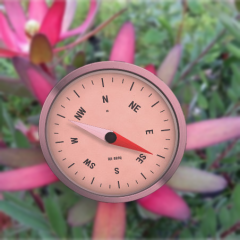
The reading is 120 °
